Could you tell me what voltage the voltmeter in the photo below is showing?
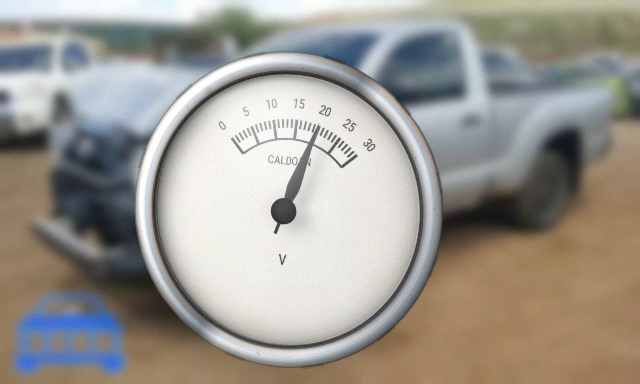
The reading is 20 V
